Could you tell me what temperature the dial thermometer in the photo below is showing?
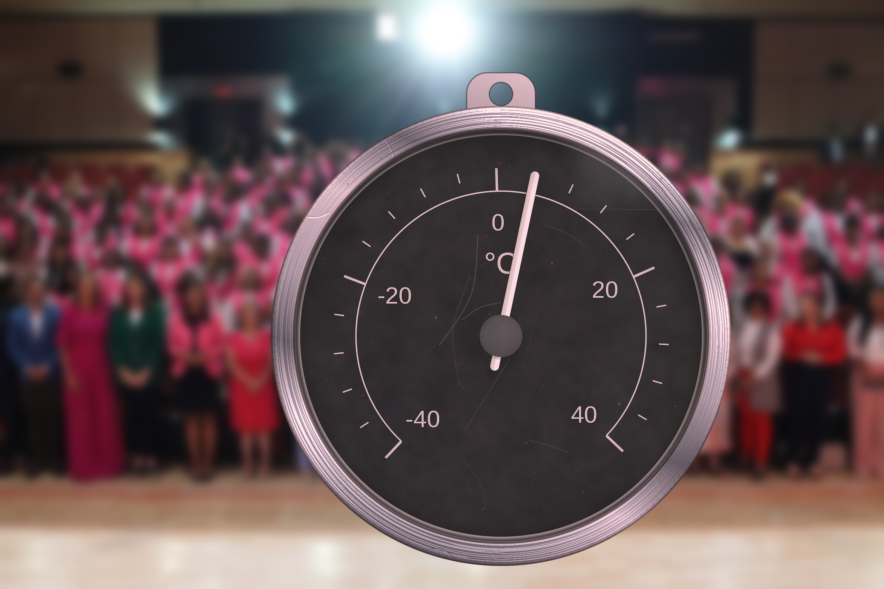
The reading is 4 °C
